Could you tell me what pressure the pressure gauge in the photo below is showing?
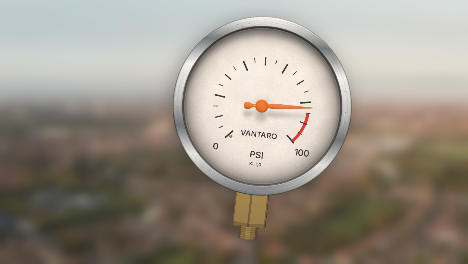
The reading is 82.5 psi
